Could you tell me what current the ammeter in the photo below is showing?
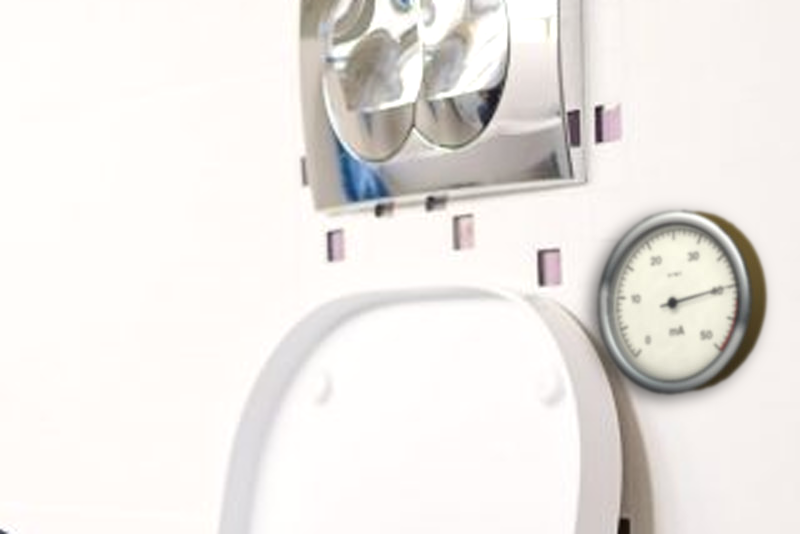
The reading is 40 mA
